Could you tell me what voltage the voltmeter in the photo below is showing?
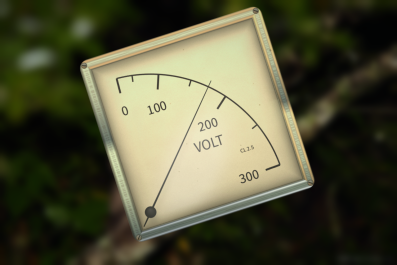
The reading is 175 V
